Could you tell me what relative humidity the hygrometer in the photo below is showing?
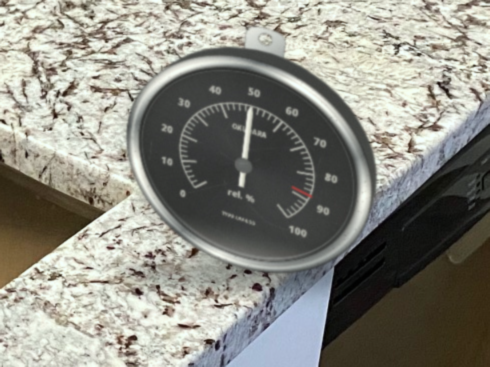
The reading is 50 %
